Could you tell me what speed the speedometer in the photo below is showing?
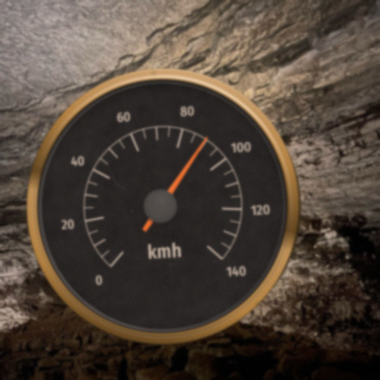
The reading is 90 km/h
